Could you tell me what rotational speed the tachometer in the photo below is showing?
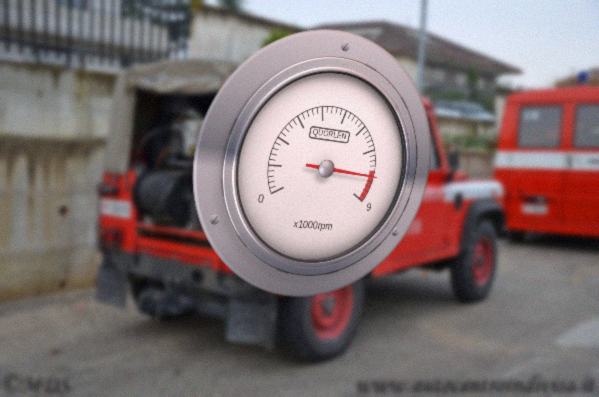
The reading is 8000 rpm
